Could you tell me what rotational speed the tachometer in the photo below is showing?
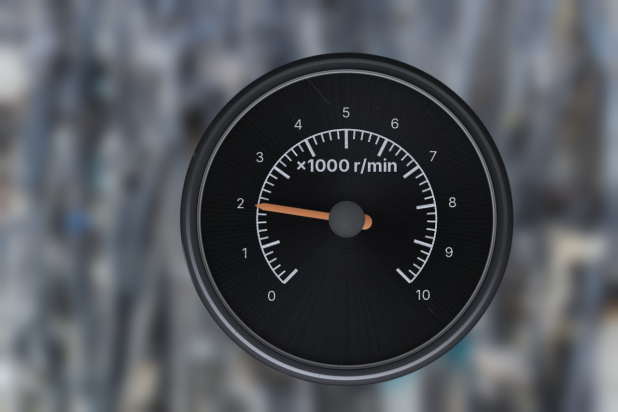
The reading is 2000 rpm
